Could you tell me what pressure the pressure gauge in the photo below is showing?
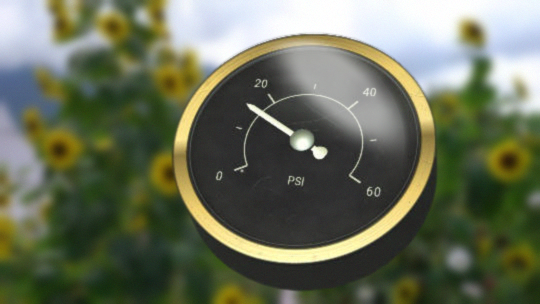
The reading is 15 psi
